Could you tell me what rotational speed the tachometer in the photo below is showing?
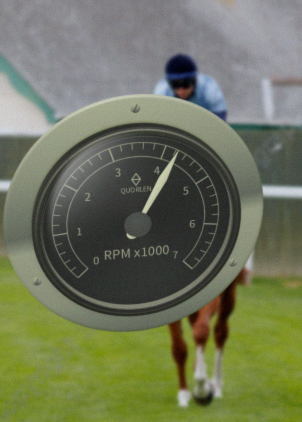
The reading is 4200 rpm
